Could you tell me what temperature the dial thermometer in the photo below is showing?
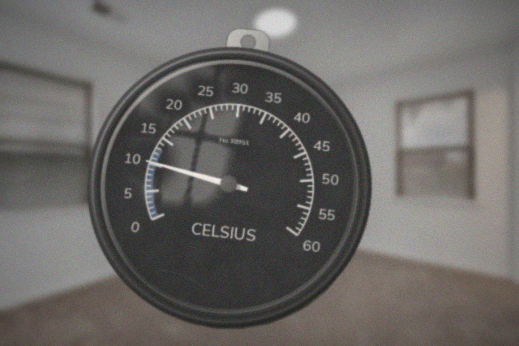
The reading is 10 °C
